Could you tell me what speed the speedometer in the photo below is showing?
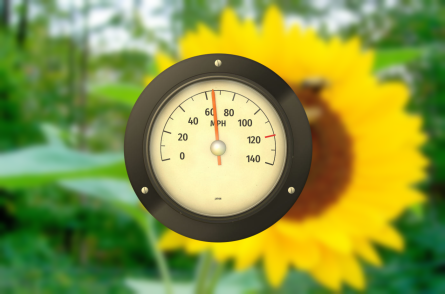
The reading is 65 mph
